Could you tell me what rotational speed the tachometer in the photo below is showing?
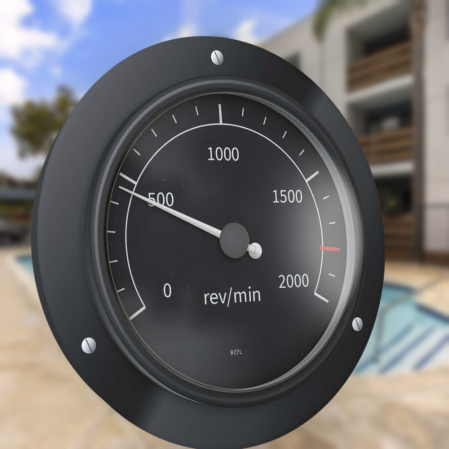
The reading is 450 rpm
